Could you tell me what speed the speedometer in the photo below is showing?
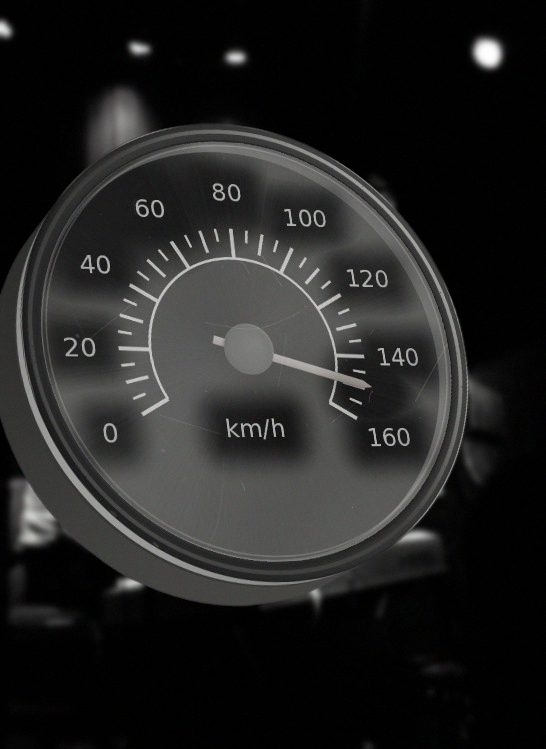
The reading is 150 km/h
